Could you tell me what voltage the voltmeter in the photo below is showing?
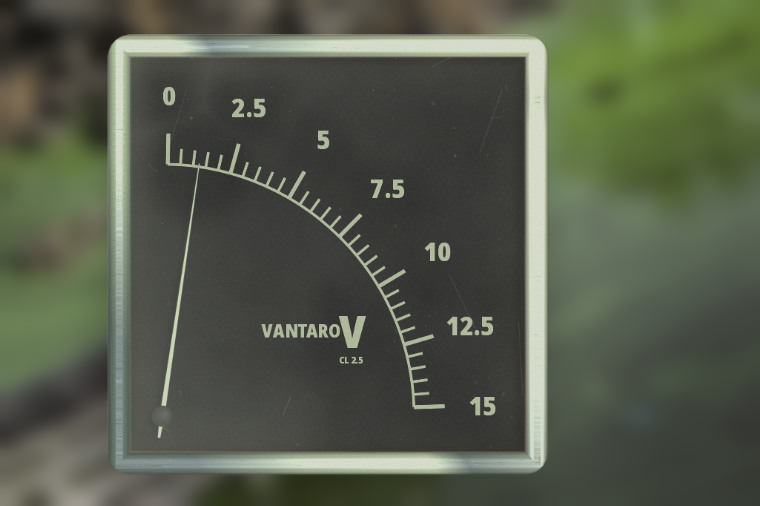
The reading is 1.25 V
